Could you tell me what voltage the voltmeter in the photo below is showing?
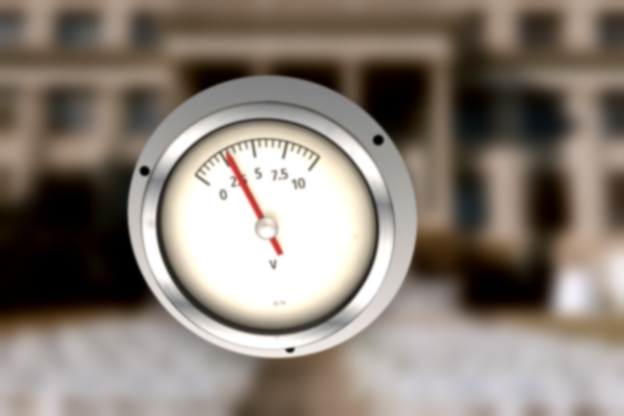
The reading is 3 V
